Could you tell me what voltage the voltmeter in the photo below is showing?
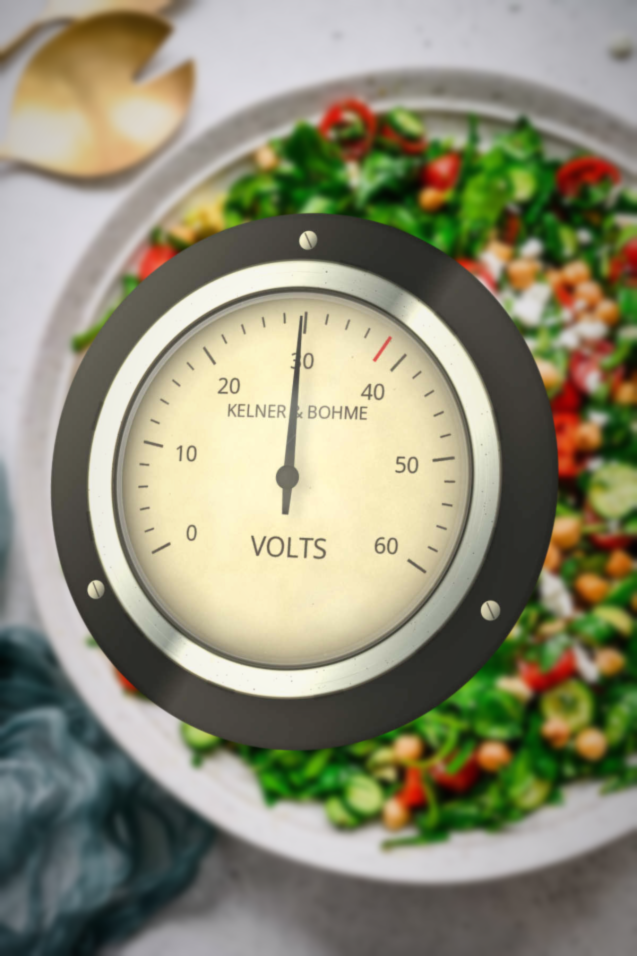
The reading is 30 V
